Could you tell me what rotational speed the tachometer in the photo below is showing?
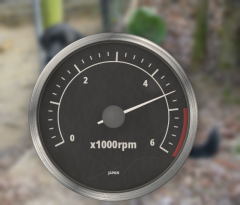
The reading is 4600 rpm
